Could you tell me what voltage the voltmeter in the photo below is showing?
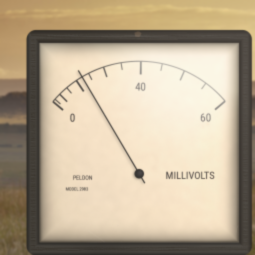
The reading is 22.5 mV
